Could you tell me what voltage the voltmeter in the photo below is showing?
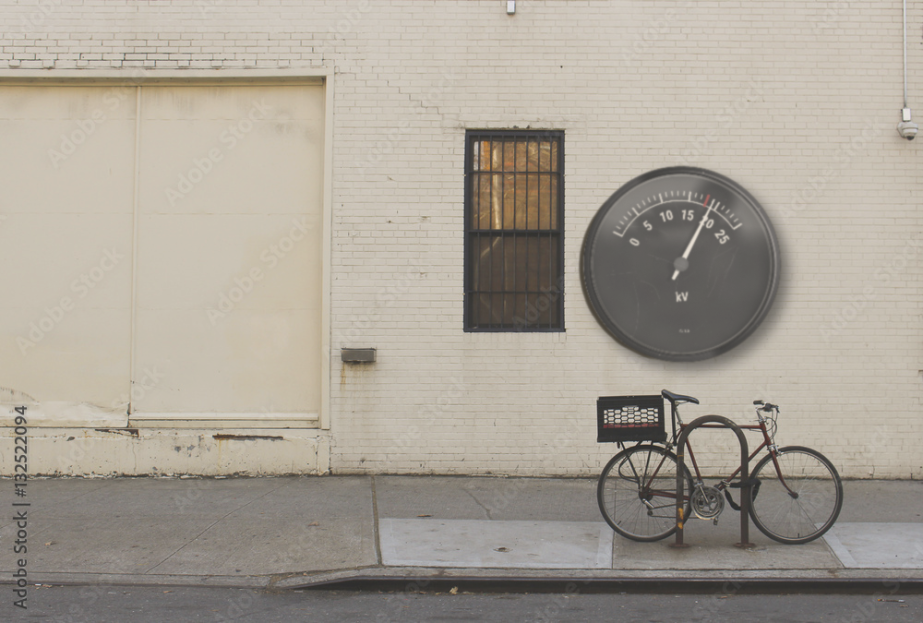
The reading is 19 kV
